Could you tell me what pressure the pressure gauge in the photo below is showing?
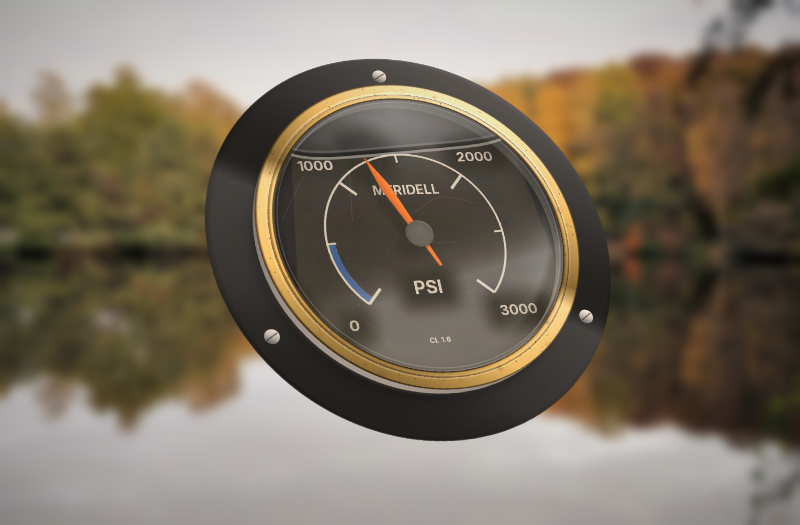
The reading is 1250 psi
